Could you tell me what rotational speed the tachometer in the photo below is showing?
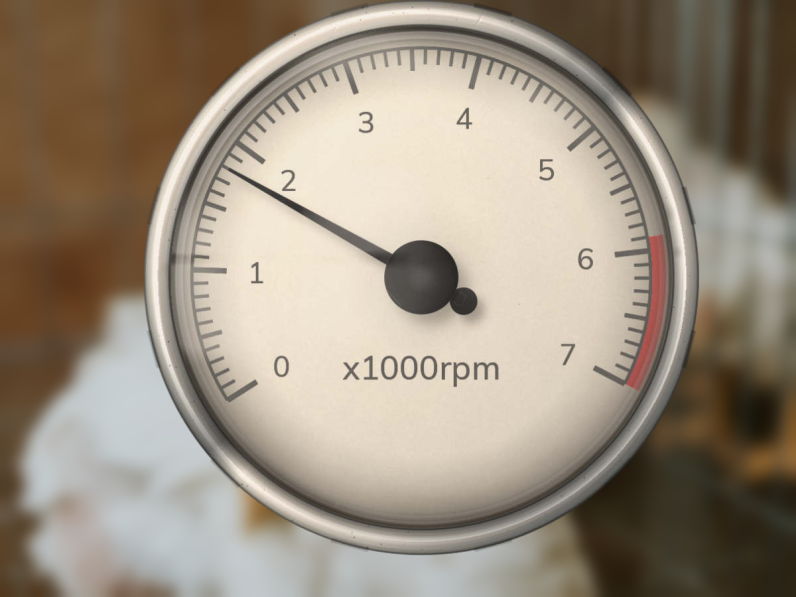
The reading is 1800 rpm
